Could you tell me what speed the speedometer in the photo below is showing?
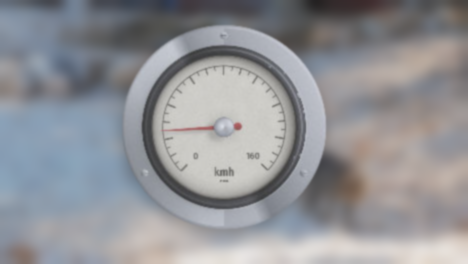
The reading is 25 km/h
